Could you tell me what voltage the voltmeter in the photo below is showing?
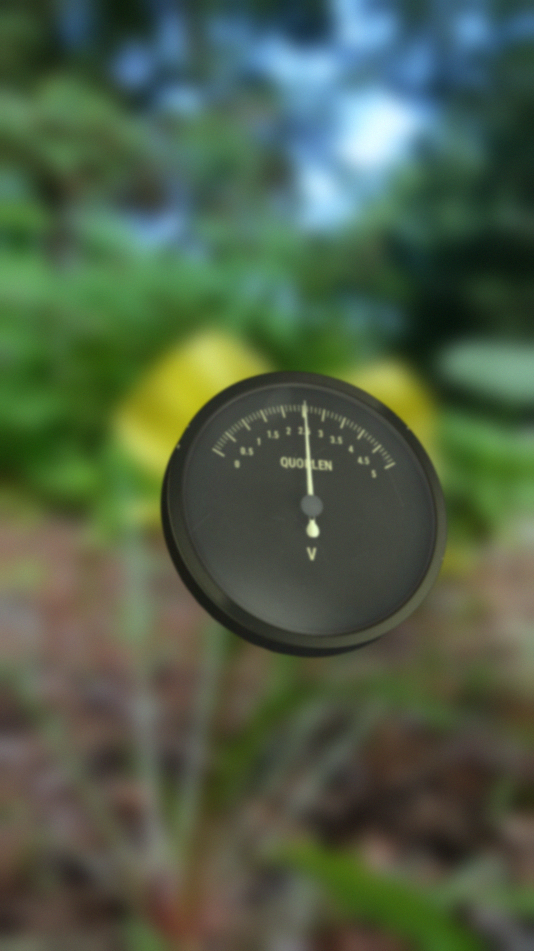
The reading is 2.5 V
